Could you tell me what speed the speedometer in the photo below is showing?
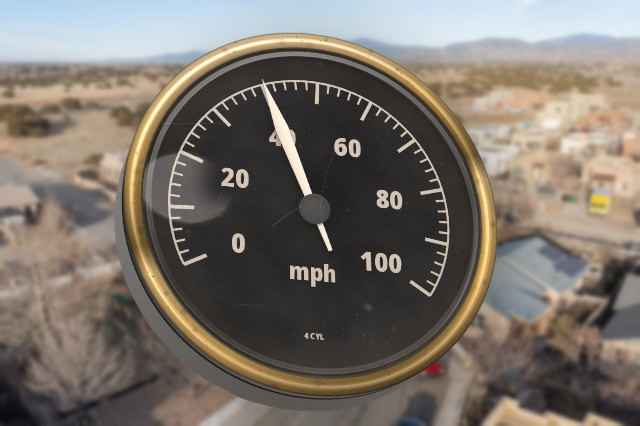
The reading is 40 mph
